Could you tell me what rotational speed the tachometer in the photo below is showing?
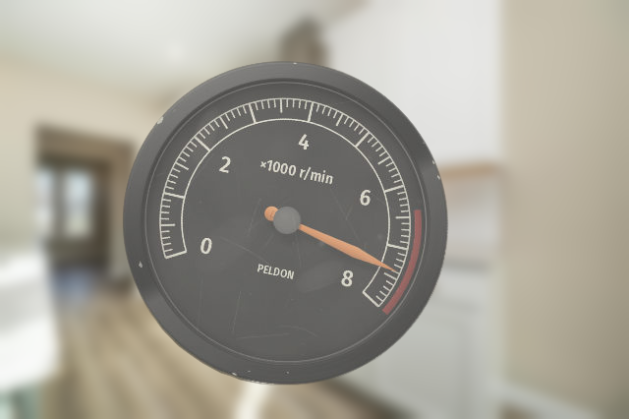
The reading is 7400 rpm
